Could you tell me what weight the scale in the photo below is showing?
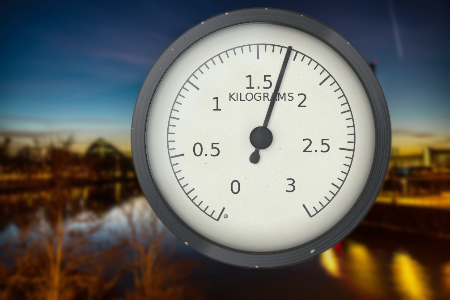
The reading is 1.7 kg
